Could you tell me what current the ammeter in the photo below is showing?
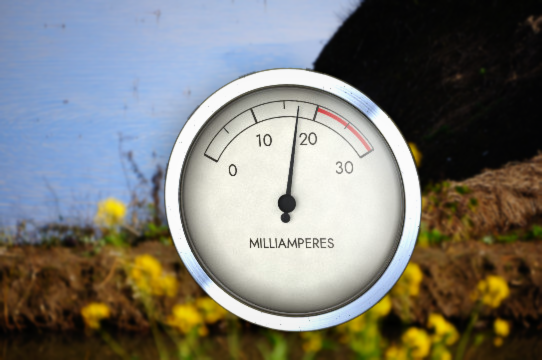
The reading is 17.5 mA
